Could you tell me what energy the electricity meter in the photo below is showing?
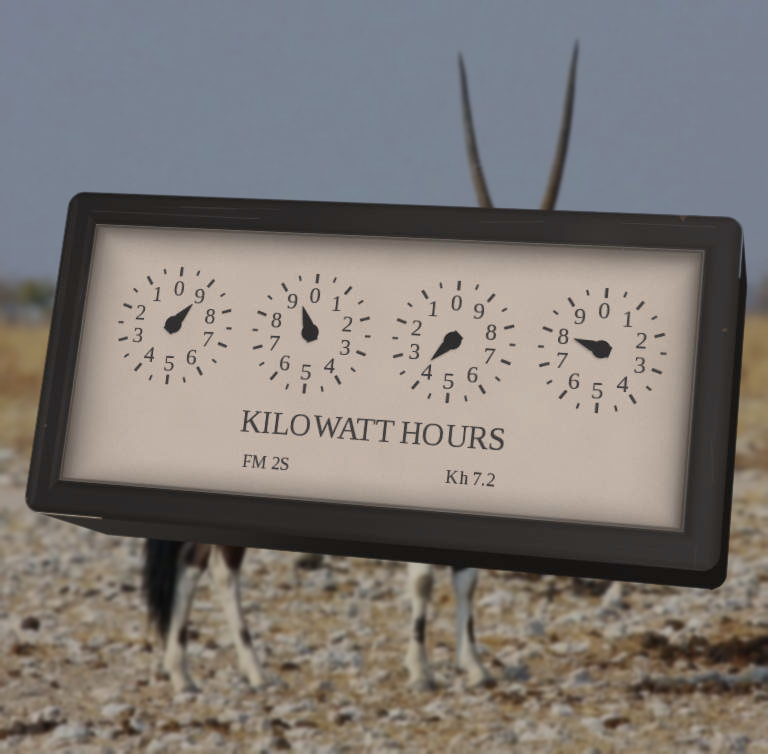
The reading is 8938 kWh
